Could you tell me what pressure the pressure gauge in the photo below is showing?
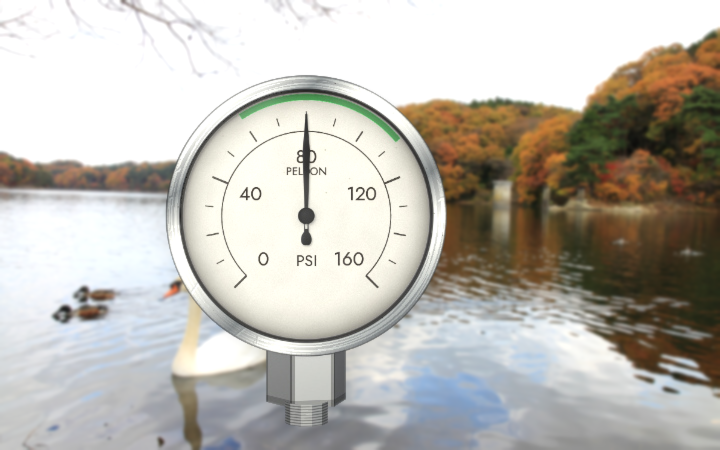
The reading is 80 psi
